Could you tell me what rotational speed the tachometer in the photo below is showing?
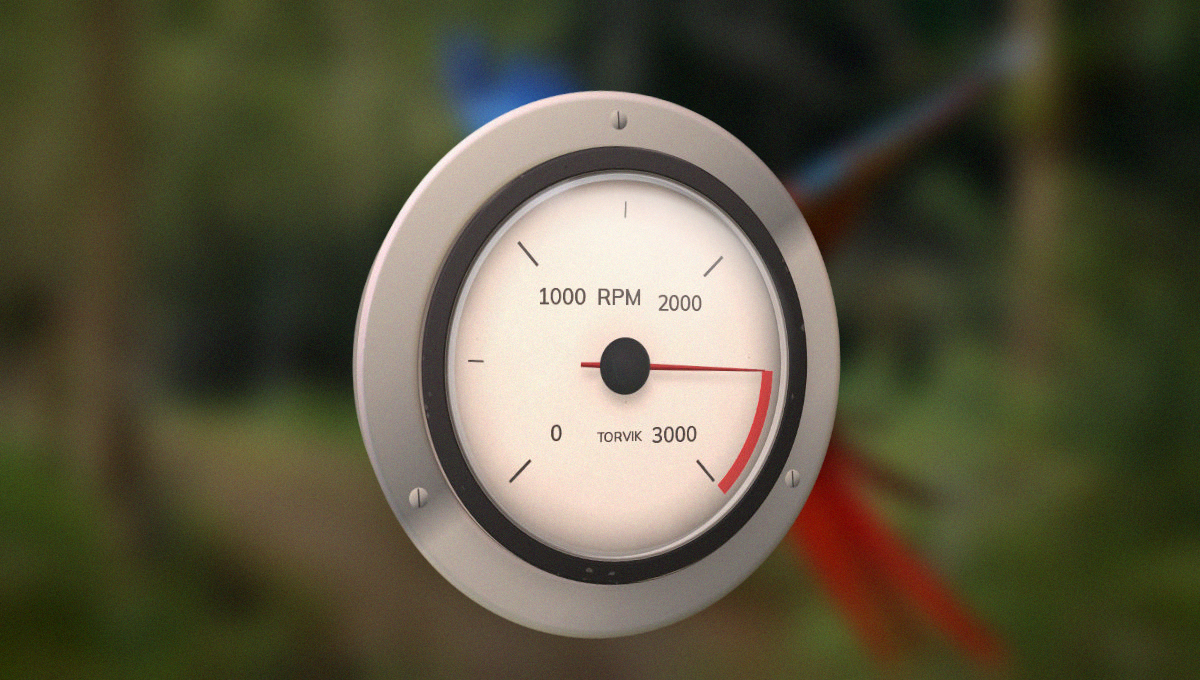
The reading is 2500 rpm
